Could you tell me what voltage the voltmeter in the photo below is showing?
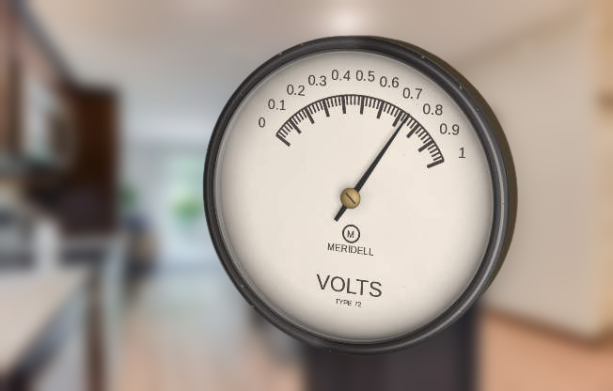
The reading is 0.74 V
